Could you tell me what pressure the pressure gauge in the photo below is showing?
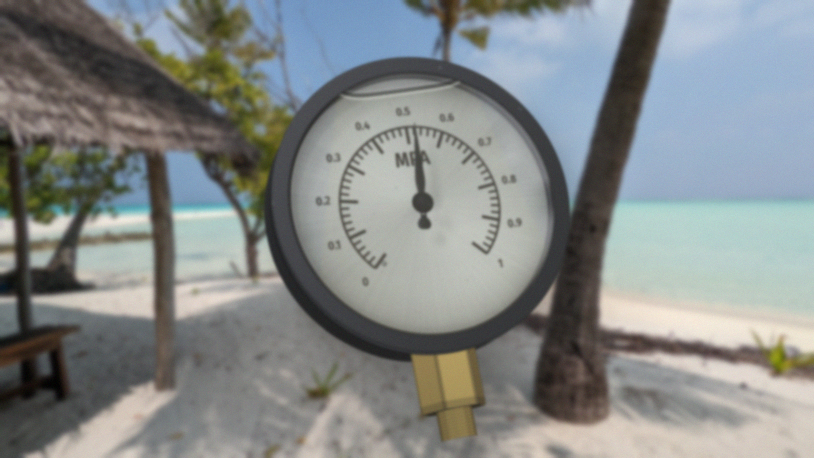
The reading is 0.52 MPa
